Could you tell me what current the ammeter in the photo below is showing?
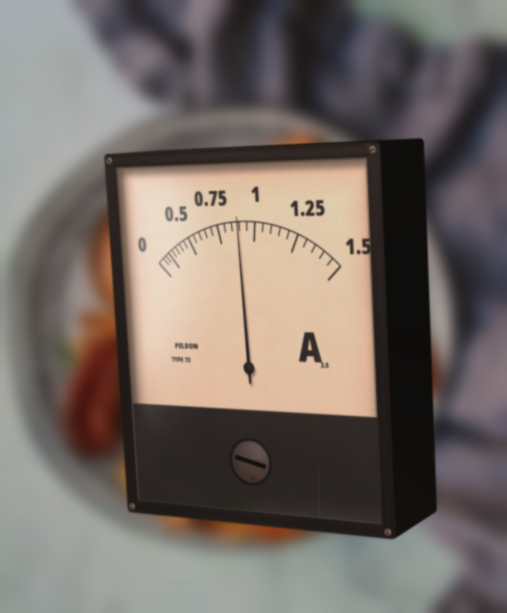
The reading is 0.9 A
